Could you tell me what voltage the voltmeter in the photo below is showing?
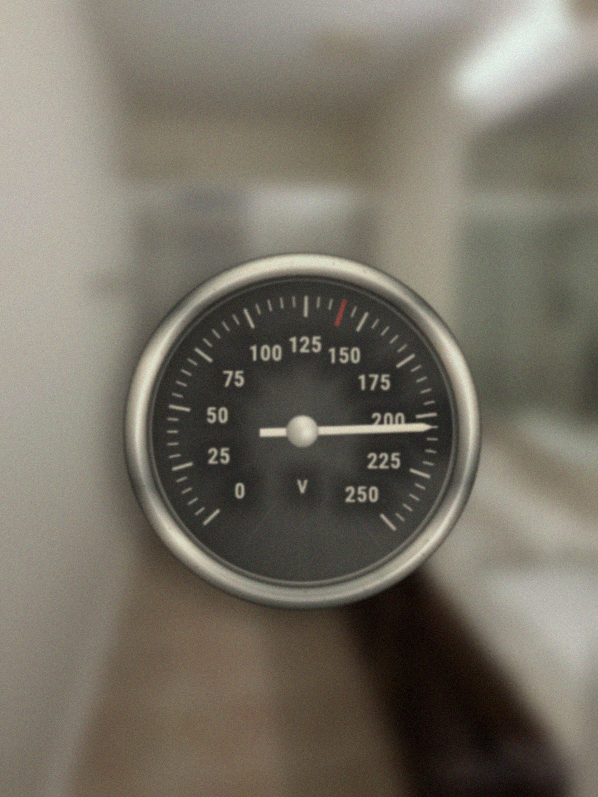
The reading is 205 V
